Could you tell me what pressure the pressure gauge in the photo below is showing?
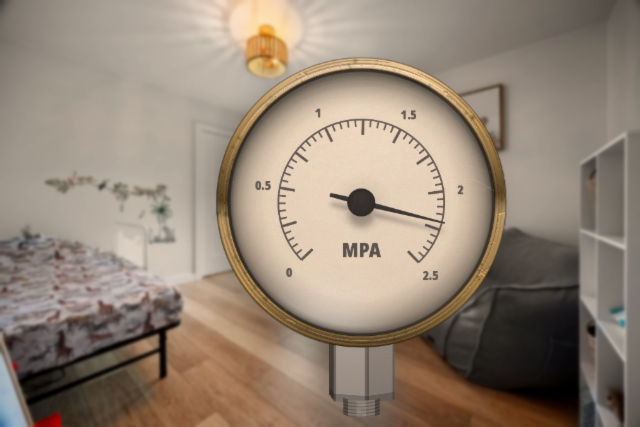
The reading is 2.2 MPa
